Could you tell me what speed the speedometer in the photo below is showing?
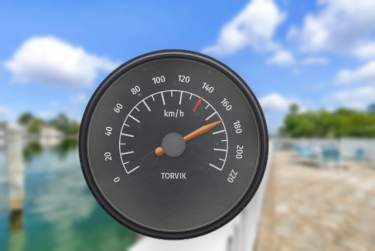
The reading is 170 km/h
